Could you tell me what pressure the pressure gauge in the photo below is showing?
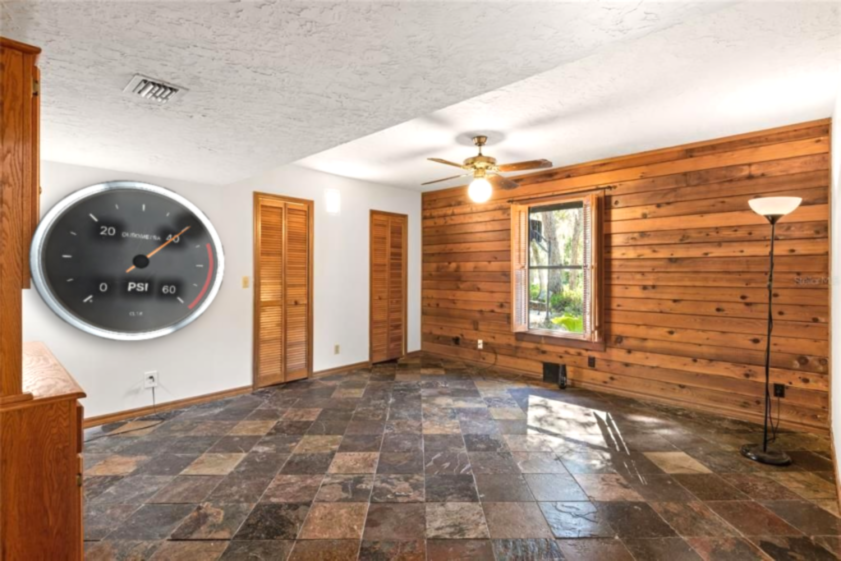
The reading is 40 psi
